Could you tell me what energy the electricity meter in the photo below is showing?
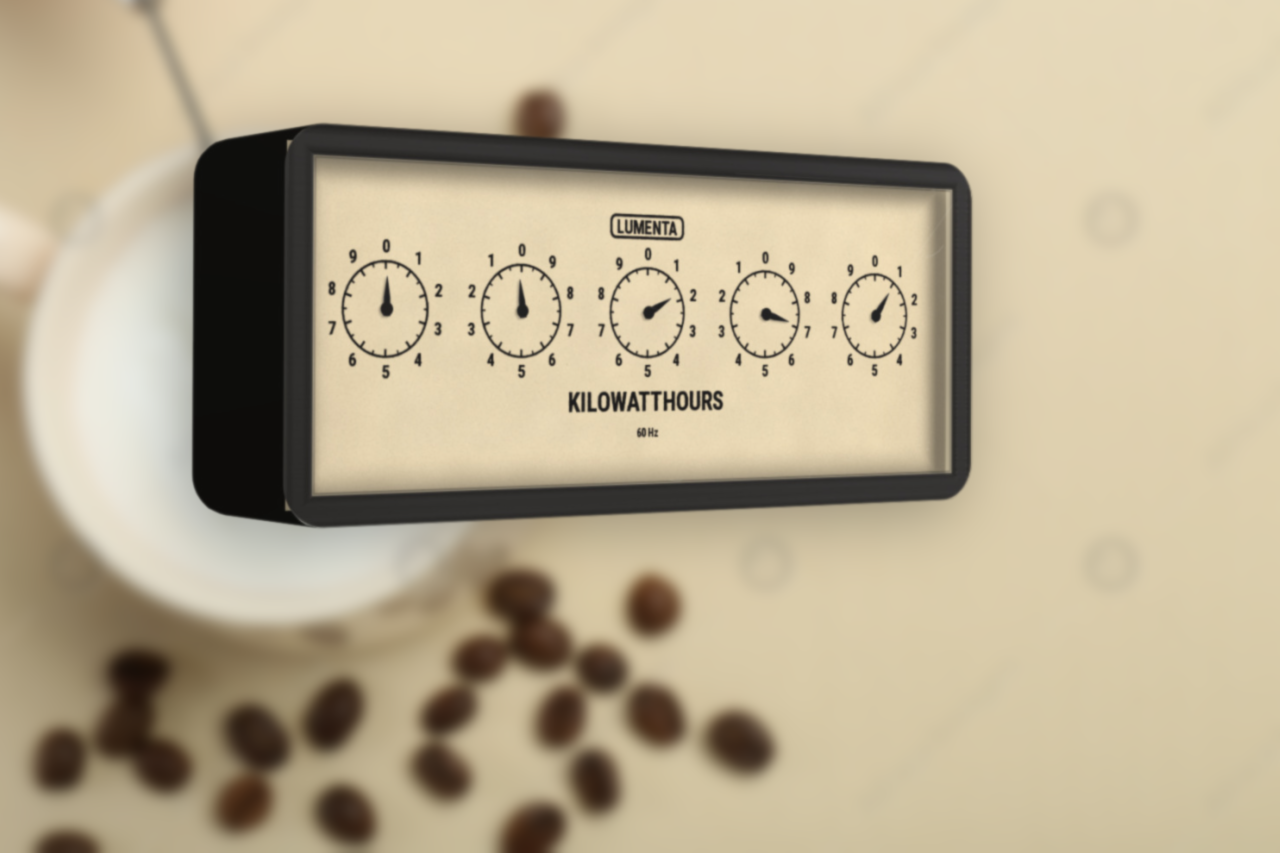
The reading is 171 kWh
